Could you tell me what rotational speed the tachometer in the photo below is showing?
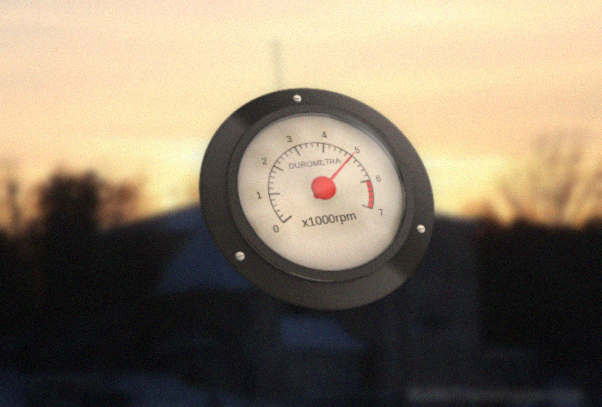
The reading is 5000 rpm
